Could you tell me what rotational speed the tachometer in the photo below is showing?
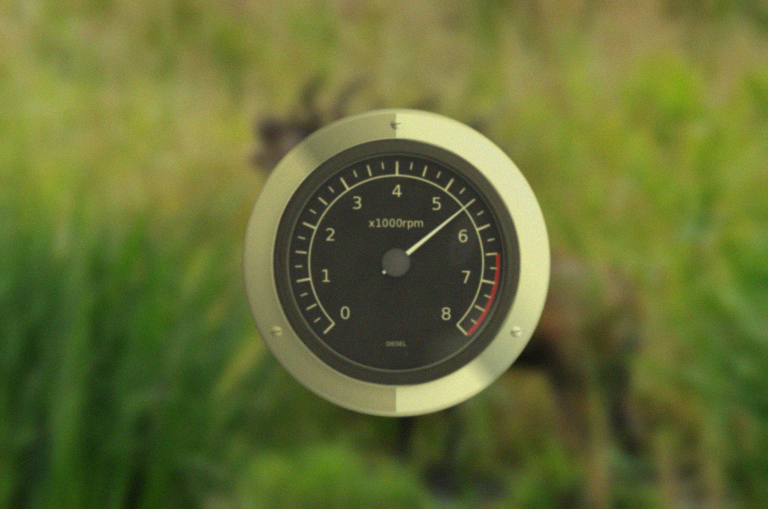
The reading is 5500 rpm
